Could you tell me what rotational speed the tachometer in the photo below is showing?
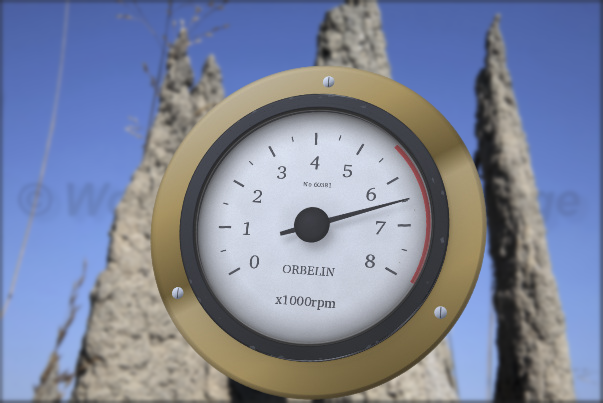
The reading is 6500 rpm
